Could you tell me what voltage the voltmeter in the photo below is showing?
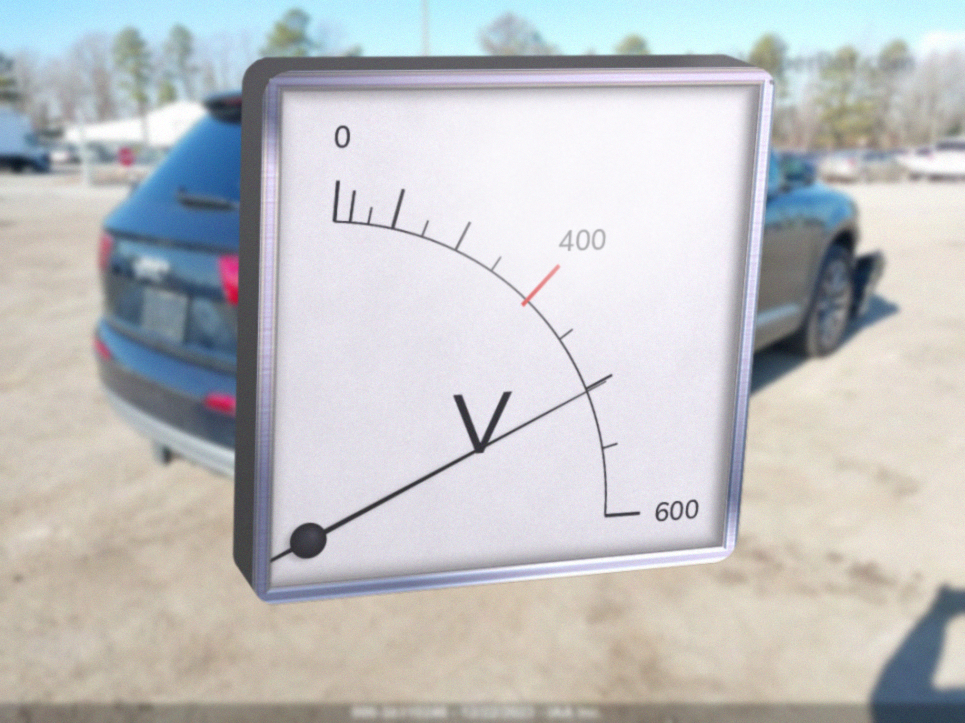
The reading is 500 V
